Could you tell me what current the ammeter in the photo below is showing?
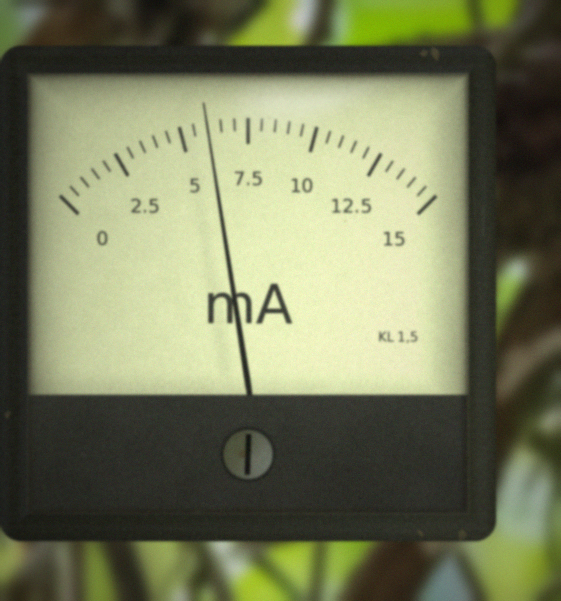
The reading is 6 mA
